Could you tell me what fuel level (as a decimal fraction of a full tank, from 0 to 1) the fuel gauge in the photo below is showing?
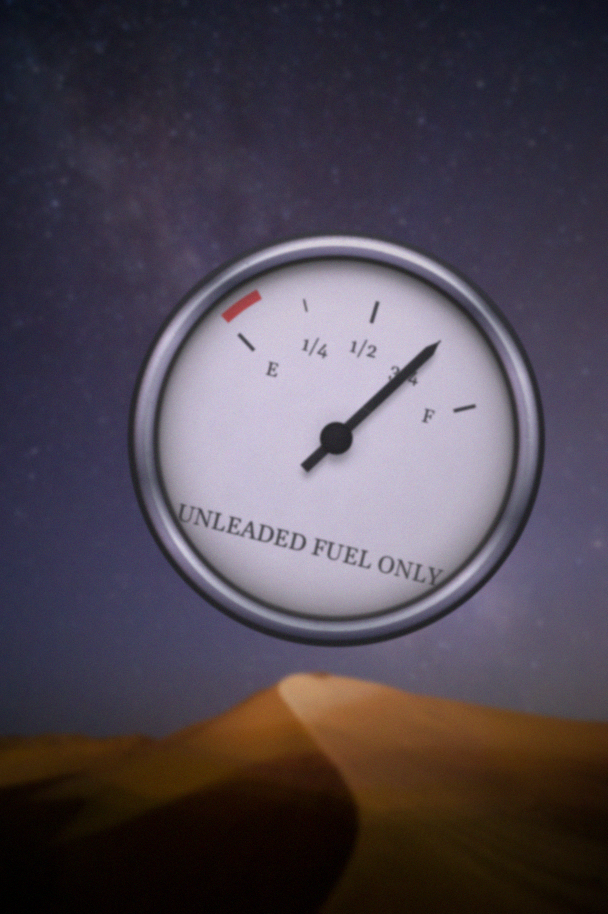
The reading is 0.75
